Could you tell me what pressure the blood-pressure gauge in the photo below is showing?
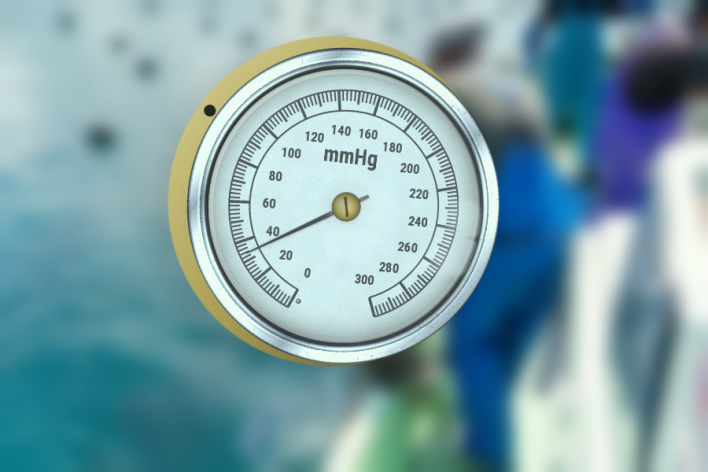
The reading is 34 mmHg
